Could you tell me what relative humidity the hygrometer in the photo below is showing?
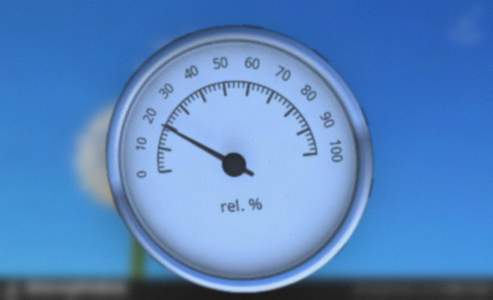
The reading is 20 %
